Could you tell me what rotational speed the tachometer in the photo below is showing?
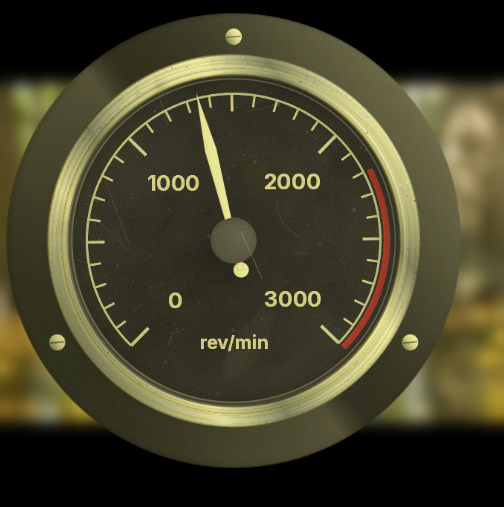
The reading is 1350 rpm
